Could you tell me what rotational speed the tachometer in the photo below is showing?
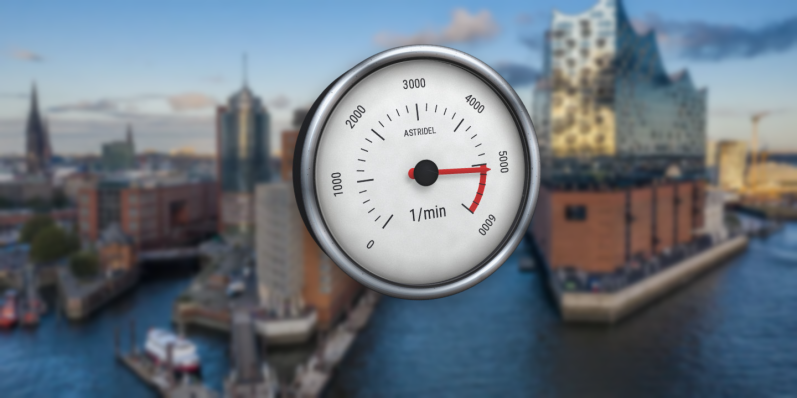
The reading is 5100 rpm
